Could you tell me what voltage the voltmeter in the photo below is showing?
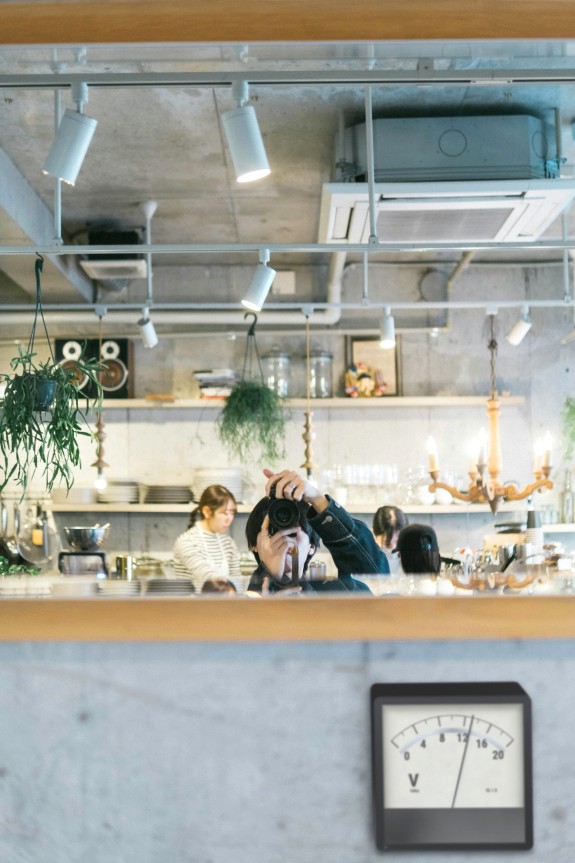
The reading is 13 V
